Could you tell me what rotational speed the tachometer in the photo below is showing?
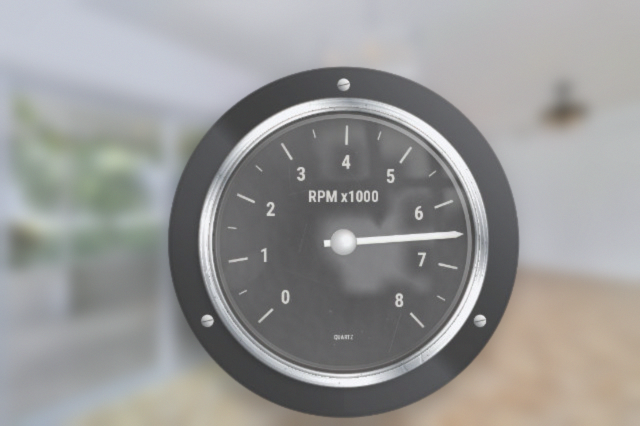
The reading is 6500 rpm
